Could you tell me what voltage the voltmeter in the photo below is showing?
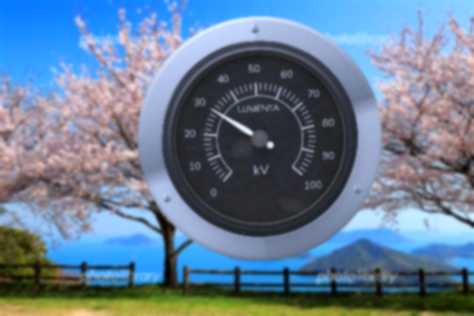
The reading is 30 kV
